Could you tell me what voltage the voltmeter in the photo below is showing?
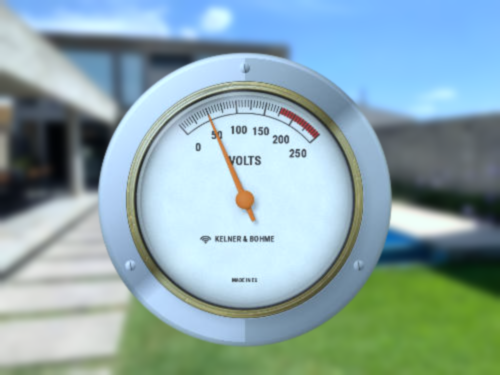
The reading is 50 V
